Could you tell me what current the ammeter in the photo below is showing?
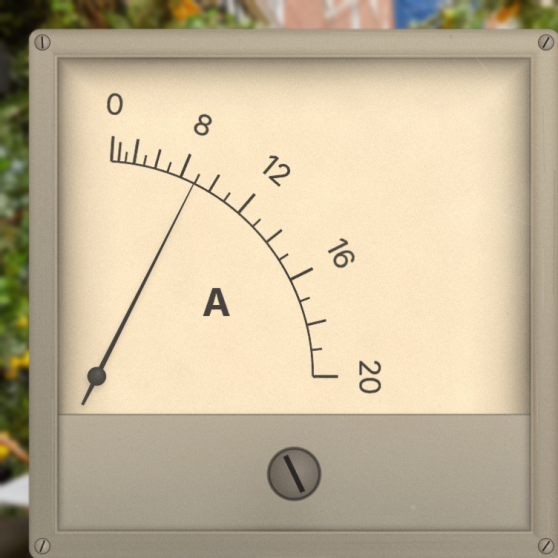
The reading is 9 A
